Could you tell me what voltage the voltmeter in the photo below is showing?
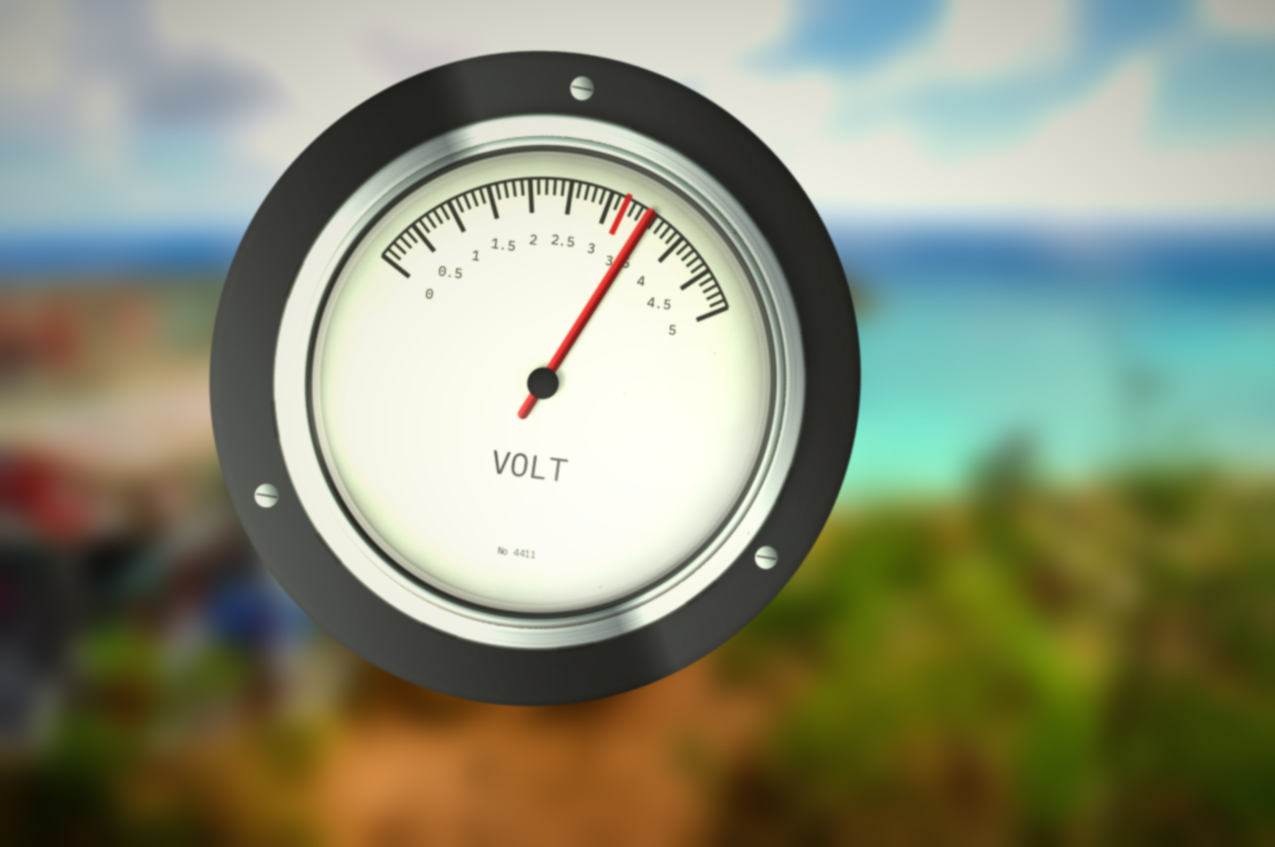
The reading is 3.5 V
